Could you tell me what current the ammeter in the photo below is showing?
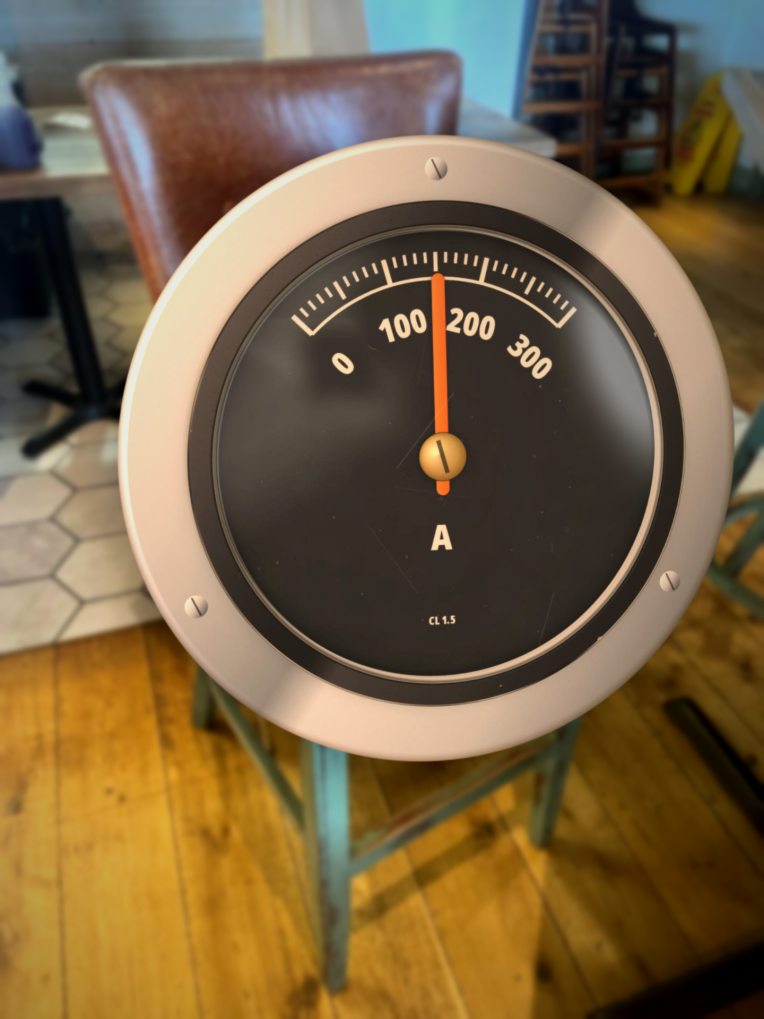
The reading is 150 A
